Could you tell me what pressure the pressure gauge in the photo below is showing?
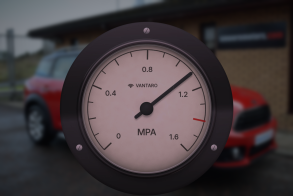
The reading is 1.1 MPa
